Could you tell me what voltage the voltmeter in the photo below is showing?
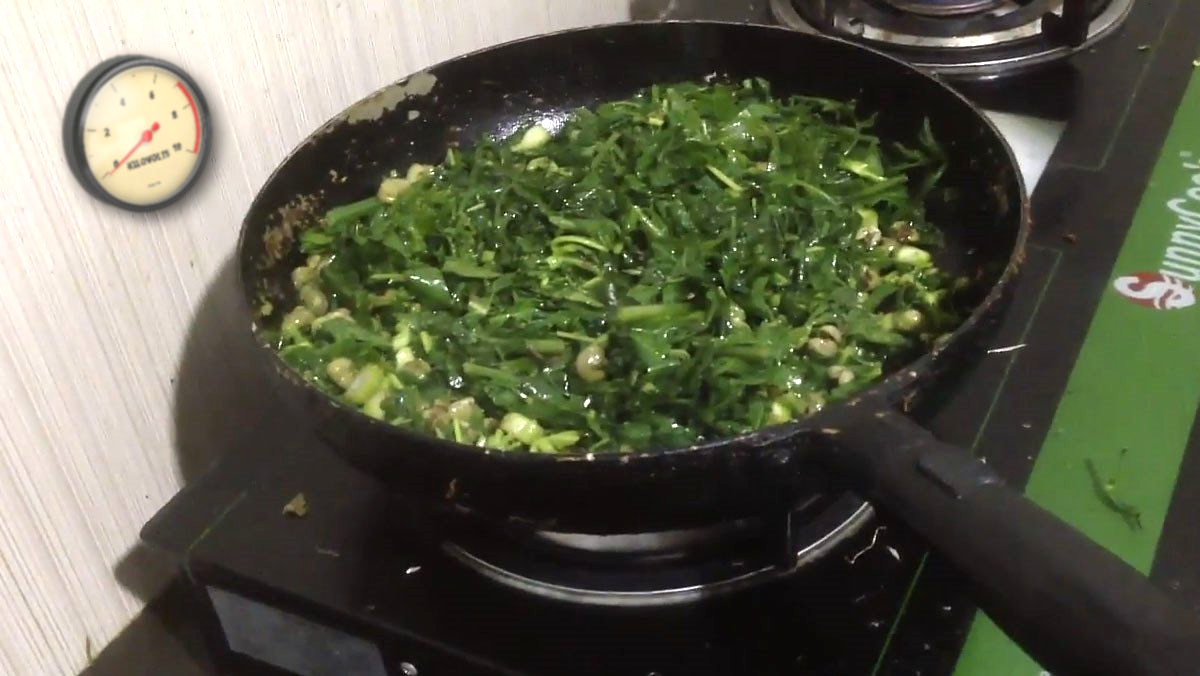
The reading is 0 kV
